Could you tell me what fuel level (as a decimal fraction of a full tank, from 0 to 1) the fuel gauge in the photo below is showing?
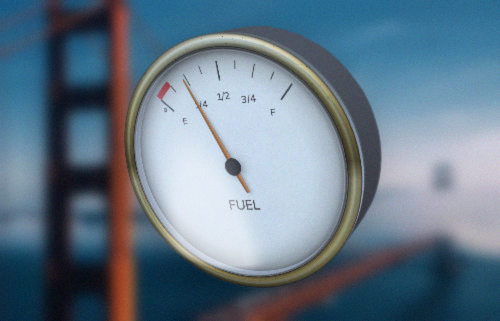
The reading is 0.25
